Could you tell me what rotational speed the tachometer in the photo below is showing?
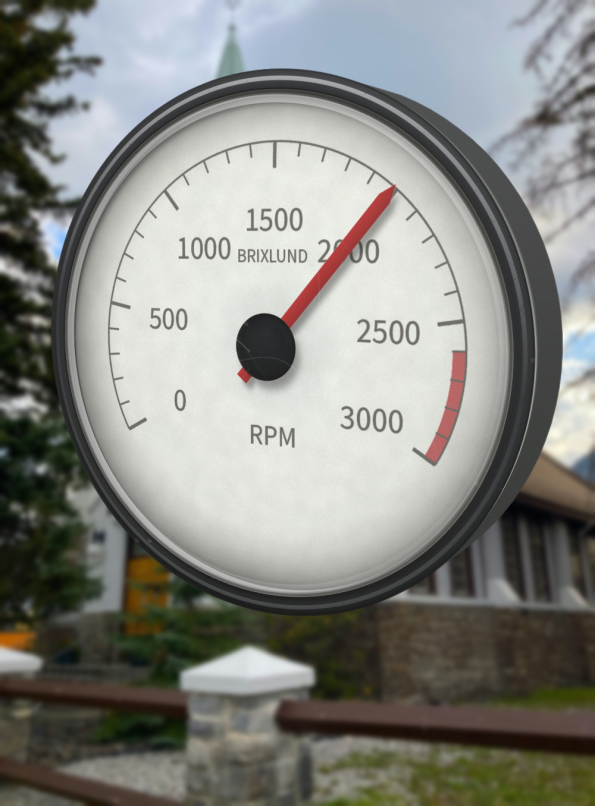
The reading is 2000 rpm
